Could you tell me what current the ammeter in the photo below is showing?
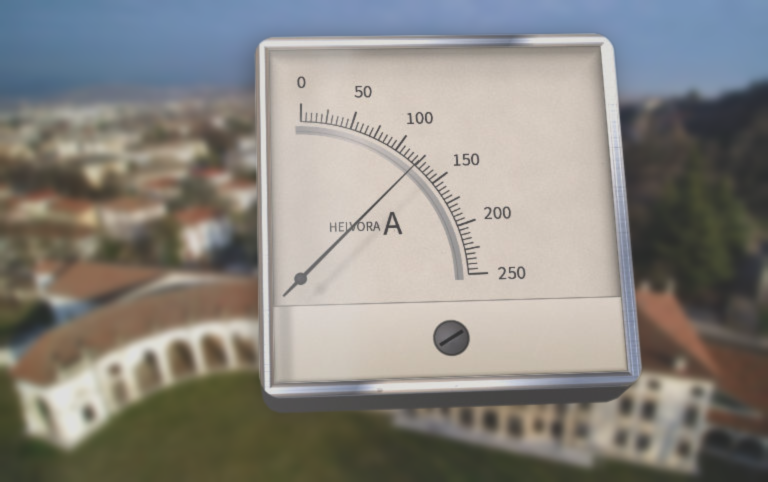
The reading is 125 A
